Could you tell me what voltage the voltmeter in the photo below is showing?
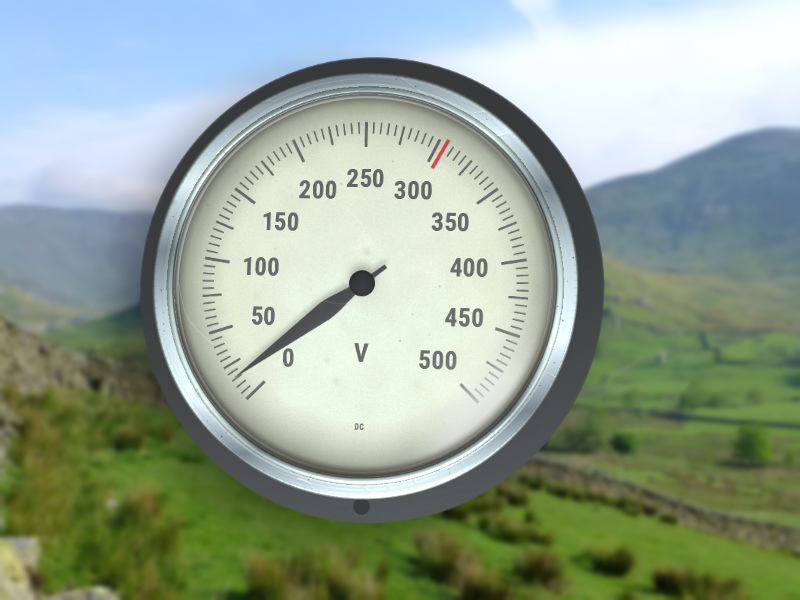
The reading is 15 V
